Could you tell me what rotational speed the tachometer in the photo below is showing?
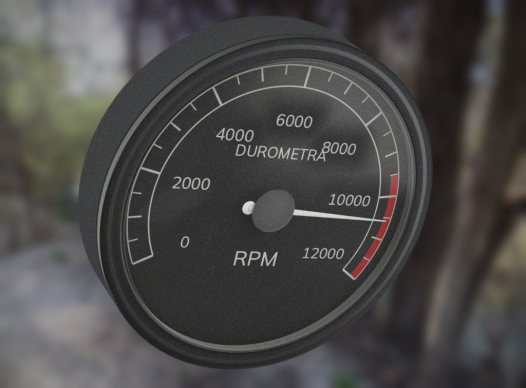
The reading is 10500 rpm
